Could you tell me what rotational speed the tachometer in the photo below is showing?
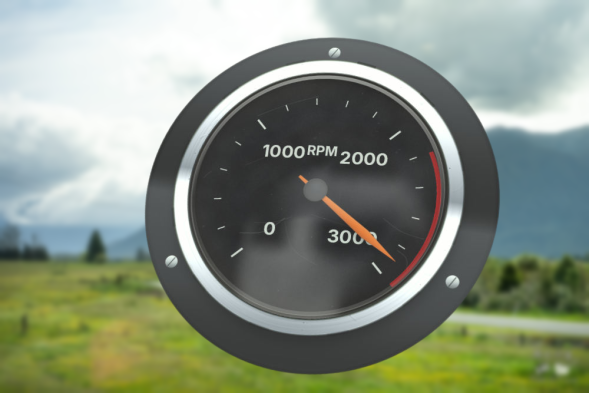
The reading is 2900 rpm
